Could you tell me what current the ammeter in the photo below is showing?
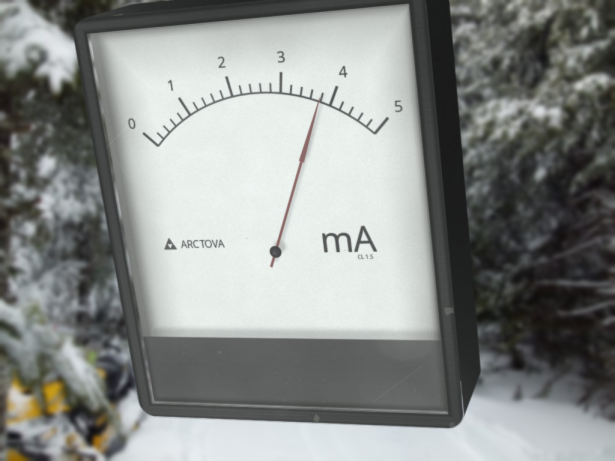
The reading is 3.8 mA
